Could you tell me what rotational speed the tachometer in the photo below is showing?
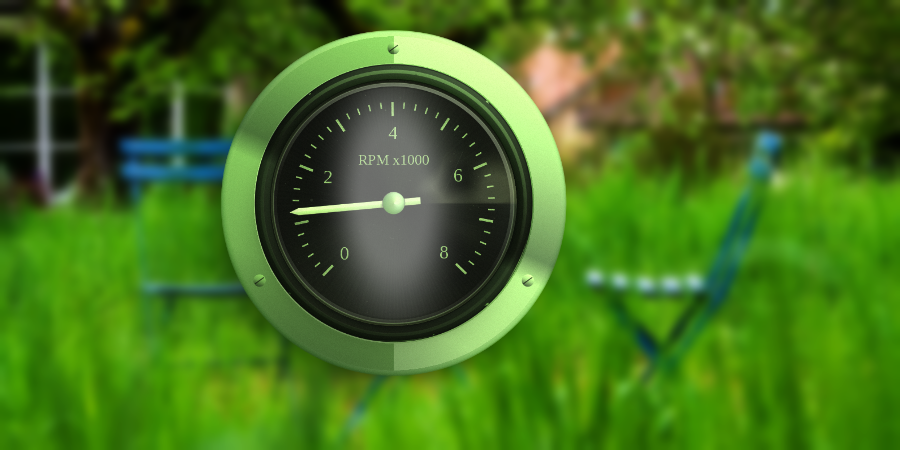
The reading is 1200 rpm
